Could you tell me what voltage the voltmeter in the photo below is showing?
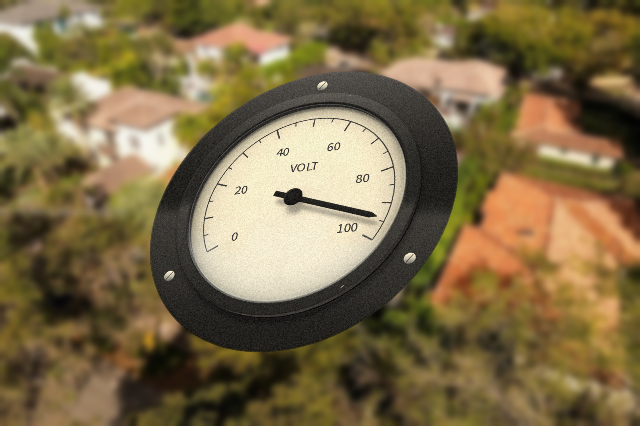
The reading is 95 V
